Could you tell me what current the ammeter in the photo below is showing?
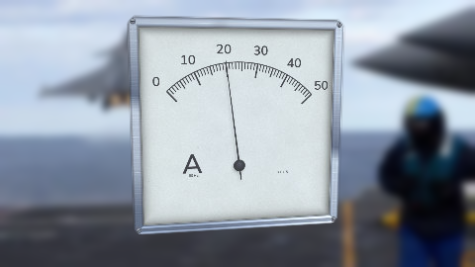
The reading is 20 A
